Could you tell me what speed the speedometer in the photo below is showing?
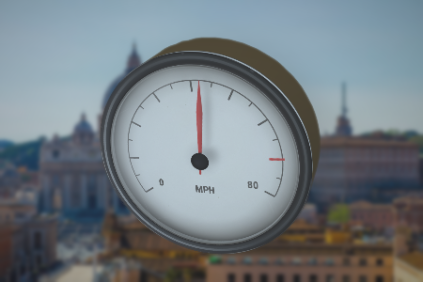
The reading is 42.5 mph
